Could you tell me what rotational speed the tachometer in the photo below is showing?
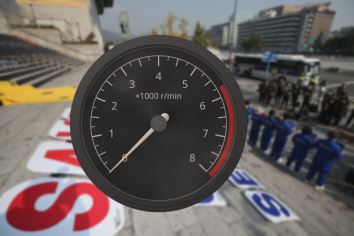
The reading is 0 rpm
